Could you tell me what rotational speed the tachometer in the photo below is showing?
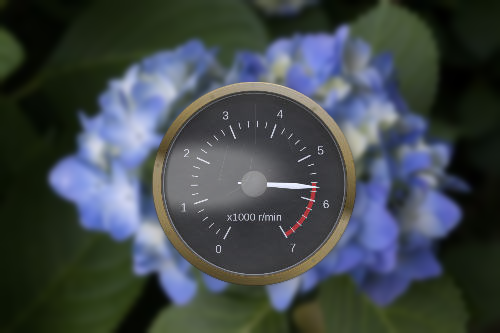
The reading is 5700 rpm
